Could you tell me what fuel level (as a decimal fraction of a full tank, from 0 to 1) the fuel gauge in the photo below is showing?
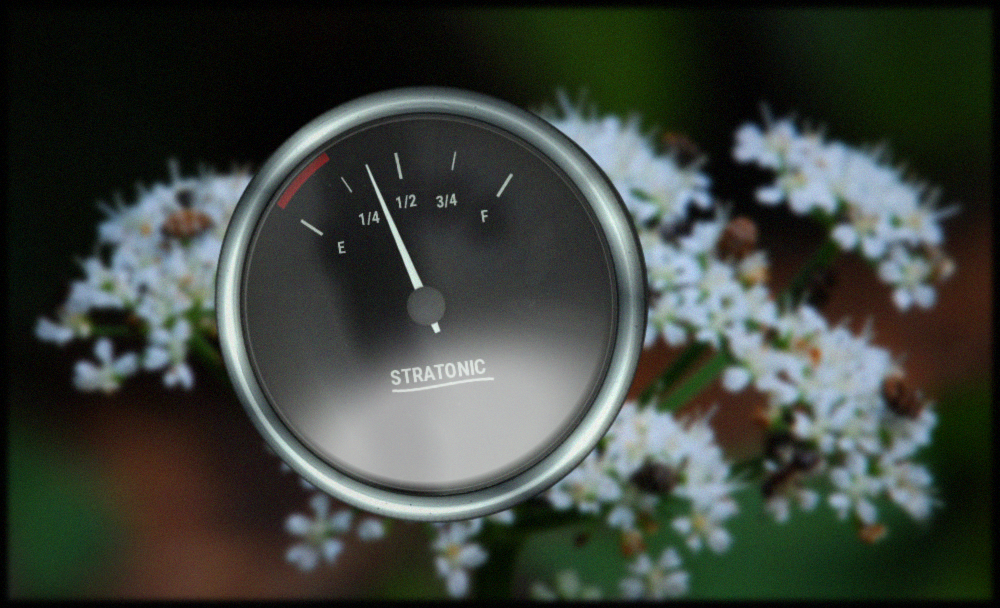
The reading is 0.375
